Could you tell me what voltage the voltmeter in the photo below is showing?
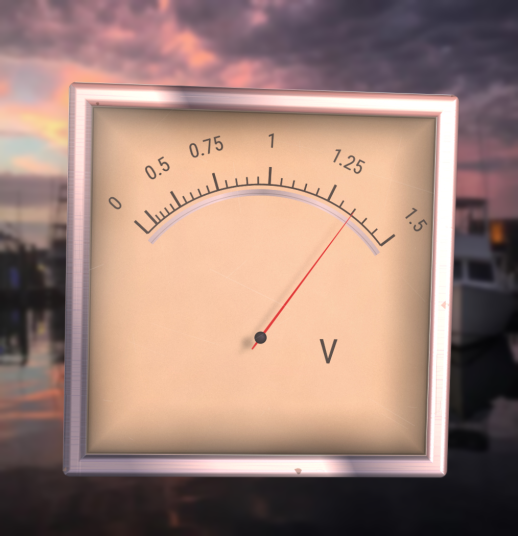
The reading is 1.35 V
